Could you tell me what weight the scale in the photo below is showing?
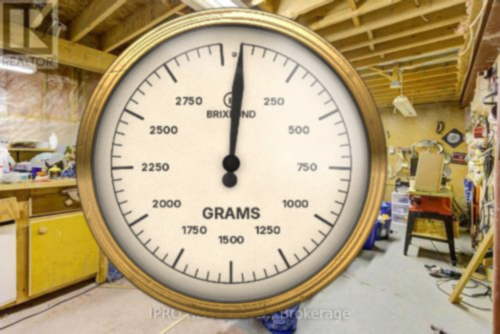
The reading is 0 g
